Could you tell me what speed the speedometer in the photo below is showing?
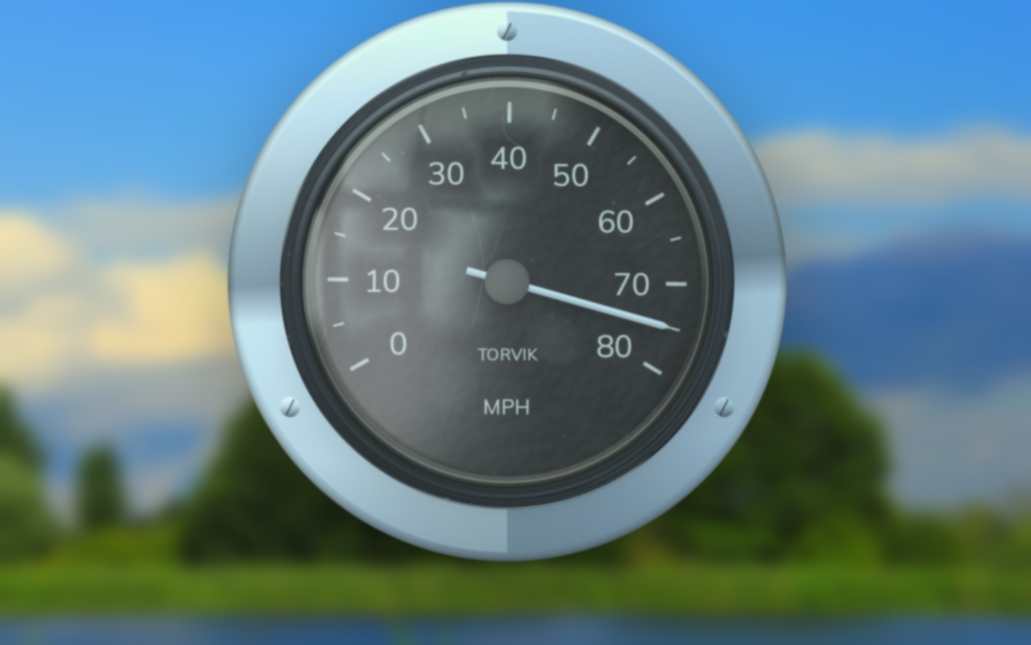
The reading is 75 mph
